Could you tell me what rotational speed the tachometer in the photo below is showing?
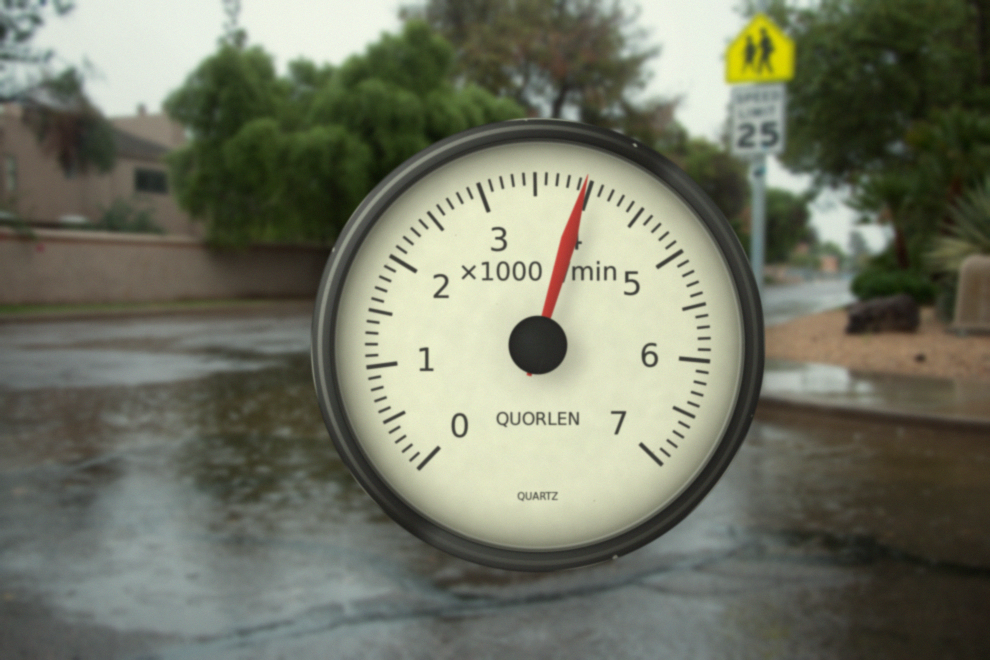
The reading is 3950 rpm
